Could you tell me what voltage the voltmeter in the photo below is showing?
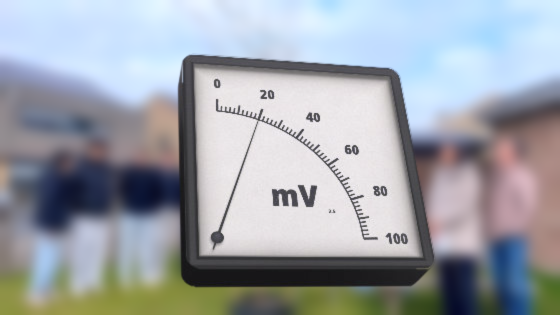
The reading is 20 mV
